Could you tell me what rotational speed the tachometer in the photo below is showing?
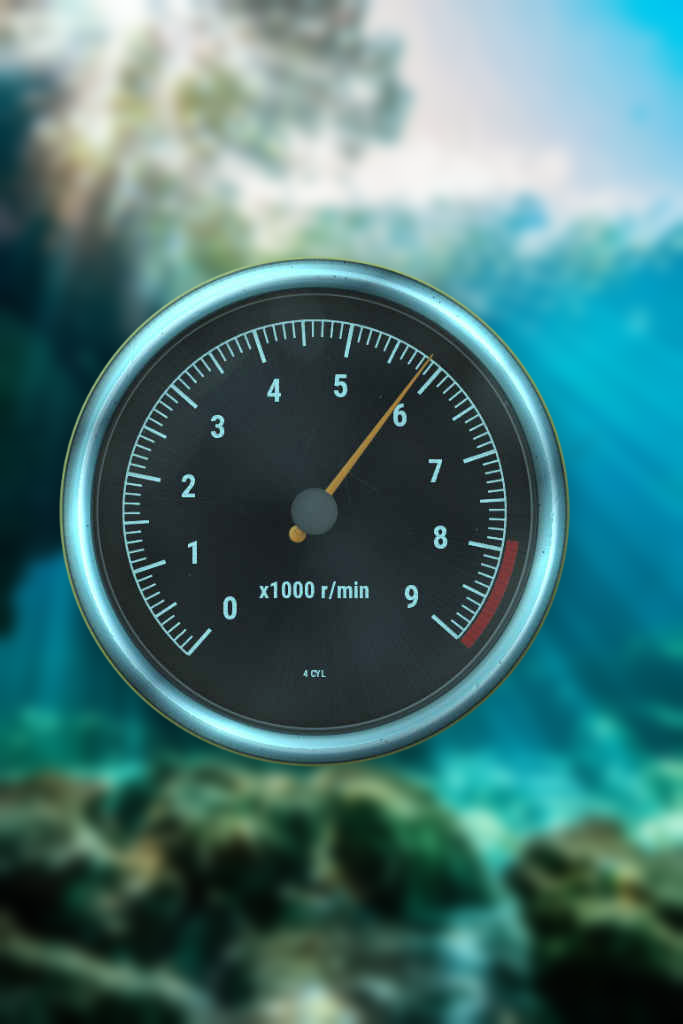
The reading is 5850 rpm
